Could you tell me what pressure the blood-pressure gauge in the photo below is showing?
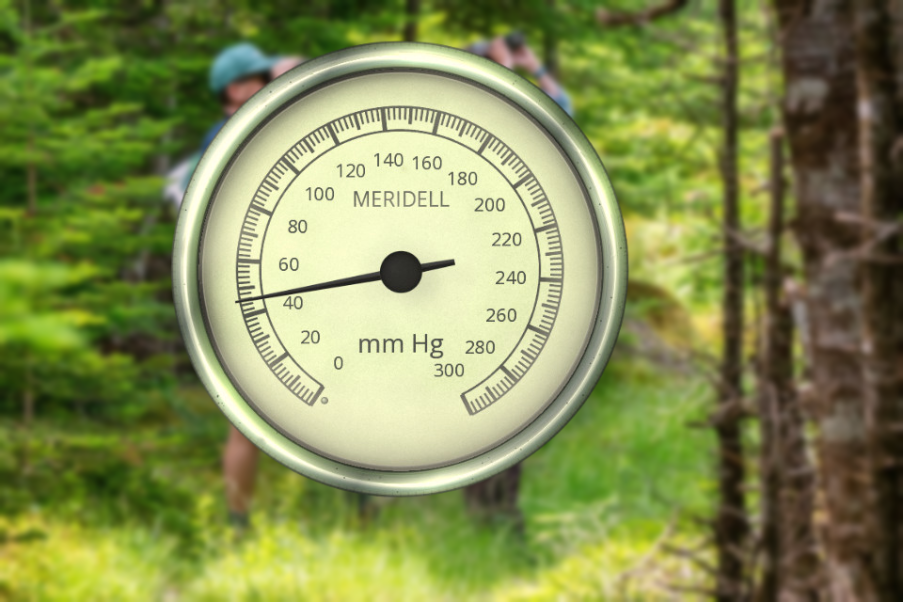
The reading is 46 mmHg
